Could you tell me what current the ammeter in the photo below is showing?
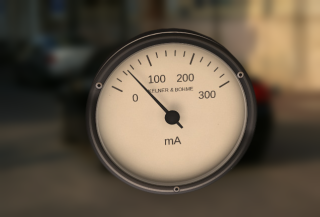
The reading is 50 mA
